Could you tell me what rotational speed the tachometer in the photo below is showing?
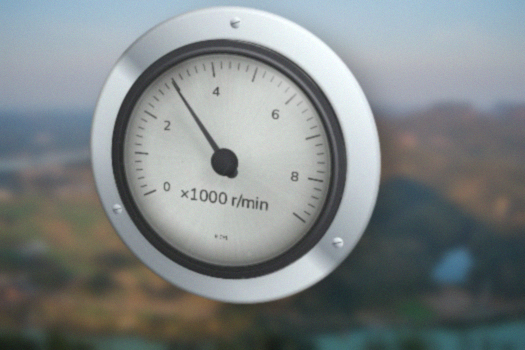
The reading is 3000 rpm
